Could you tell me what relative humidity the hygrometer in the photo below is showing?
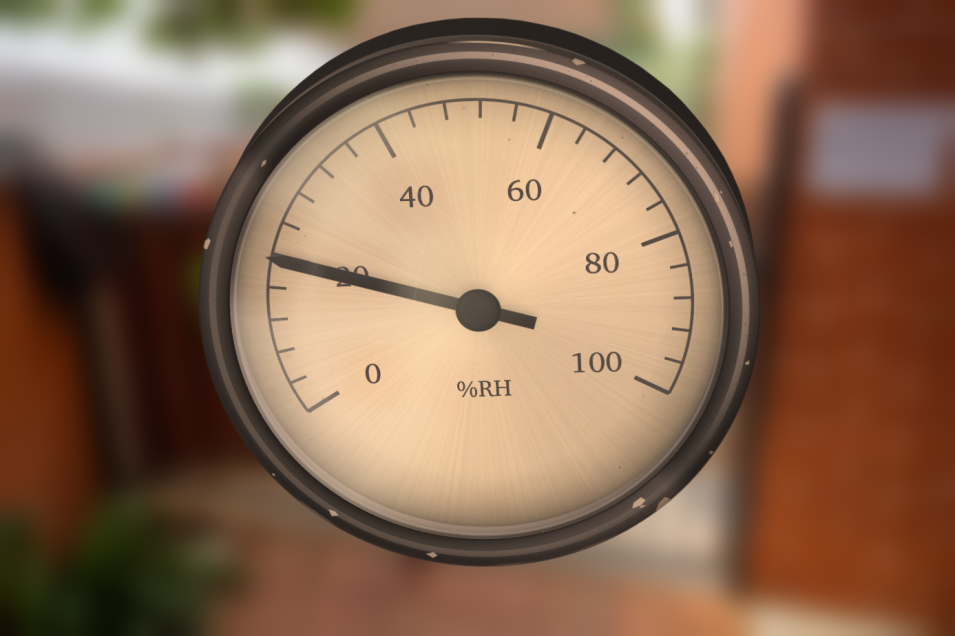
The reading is 20 %
